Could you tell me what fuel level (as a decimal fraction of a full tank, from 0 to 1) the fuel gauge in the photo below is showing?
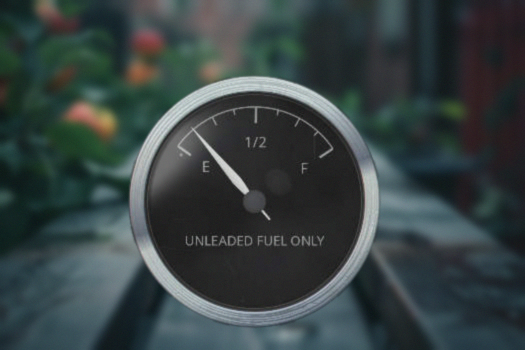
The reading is 0.125
